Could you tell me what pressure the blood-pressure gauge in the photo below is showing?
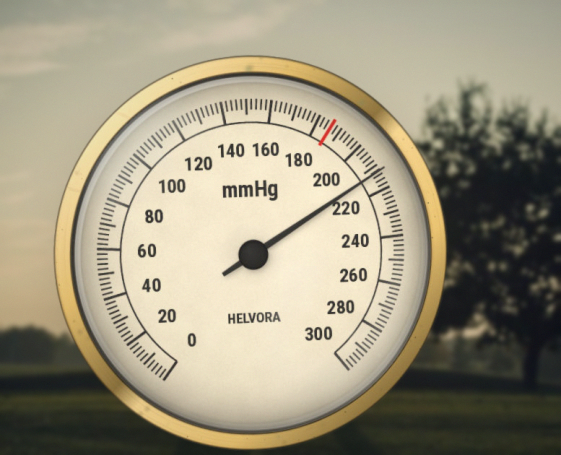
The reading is 212 mmHg
